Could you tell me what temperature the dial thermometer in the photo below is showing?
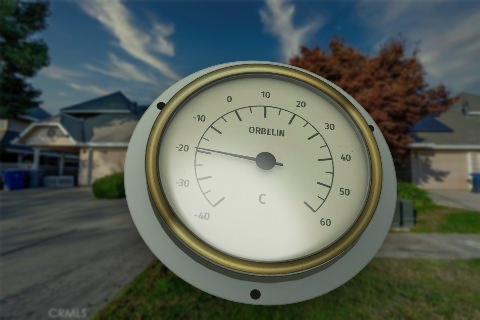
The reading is -20 °C
